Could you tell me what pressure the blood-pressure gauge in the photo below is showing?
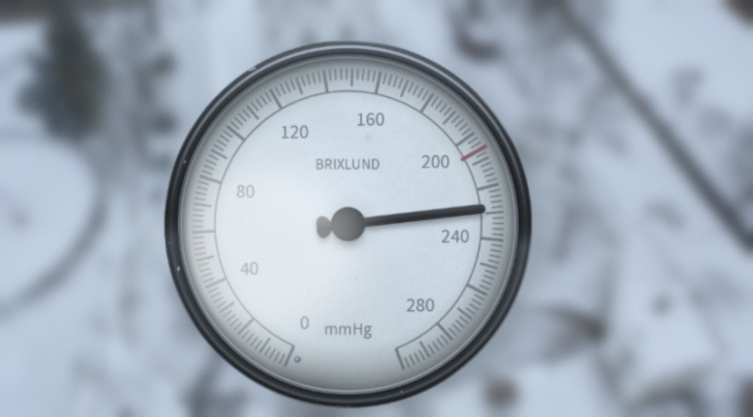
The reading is 228 mmHg
